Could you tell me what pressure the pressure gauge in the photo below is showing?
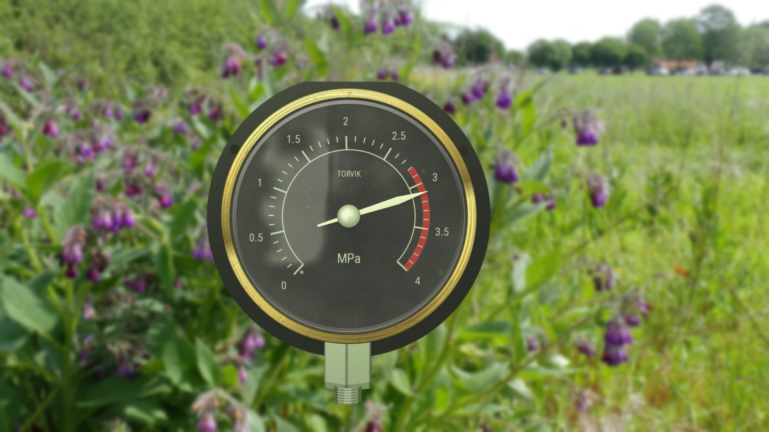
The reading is 3.1 MPa
